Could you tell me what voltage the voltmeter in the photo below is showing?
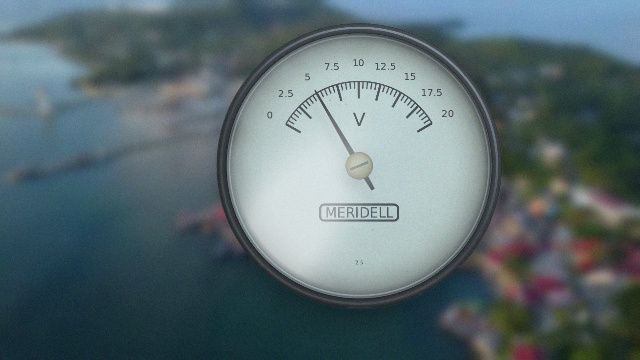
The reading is 5 V
